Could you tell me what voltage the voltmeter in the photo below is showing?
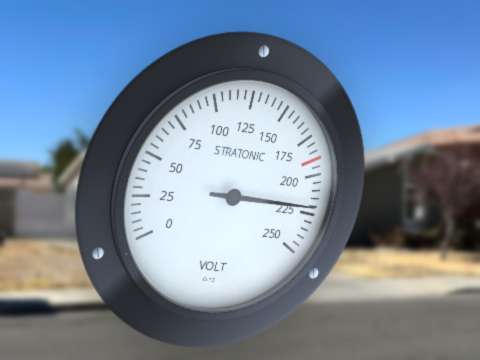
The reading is 220 V
